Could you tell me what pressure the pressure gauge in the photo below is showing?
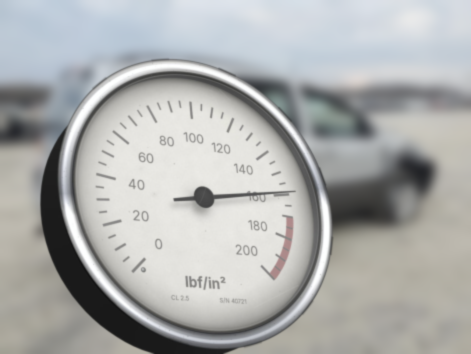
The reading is 160 psi
